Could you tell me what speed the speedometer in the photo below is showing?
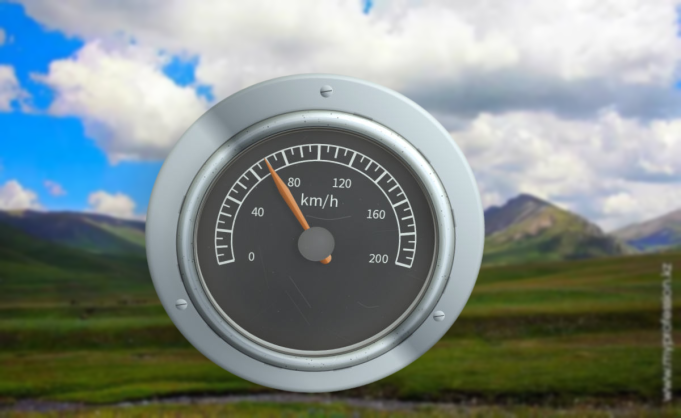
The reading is 70 km/h
